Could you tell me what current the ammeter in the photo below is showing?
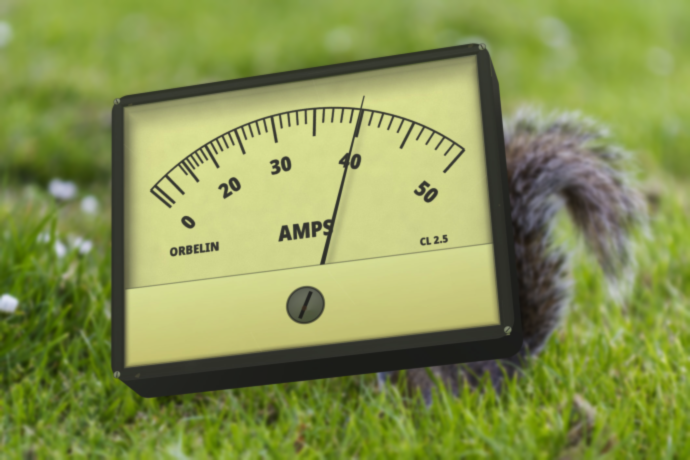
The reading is 40 A
